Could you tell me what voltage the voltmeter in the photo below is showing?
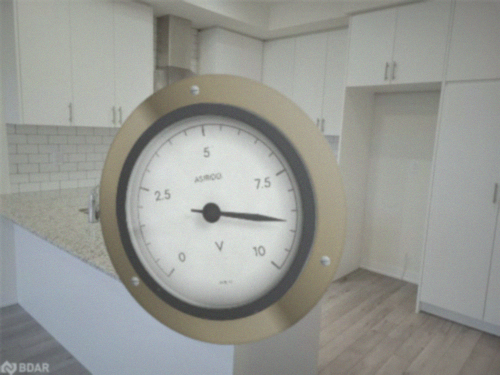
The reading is 8.75 V
